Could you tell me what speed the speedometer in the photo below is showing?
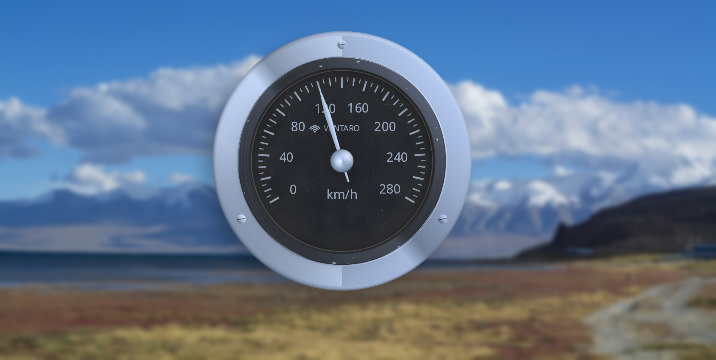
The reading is 120 km/h
